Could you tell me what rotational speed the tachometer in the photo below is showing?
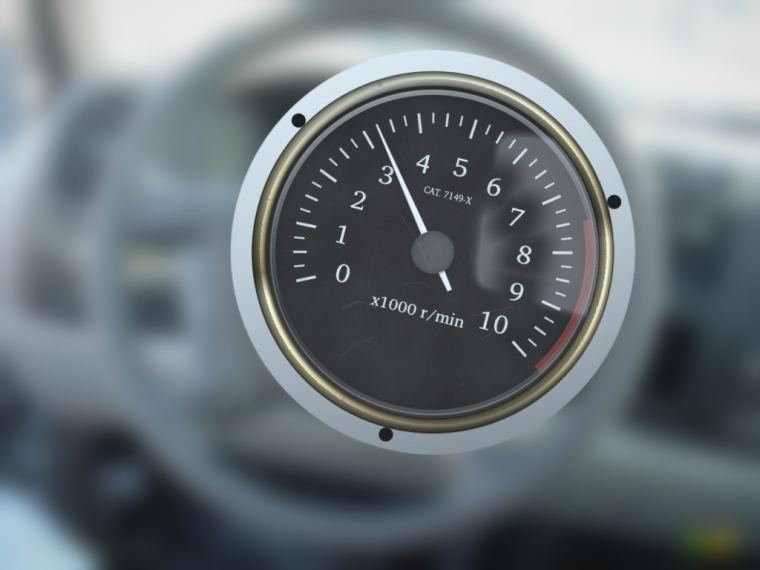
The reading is 3250 rpm
